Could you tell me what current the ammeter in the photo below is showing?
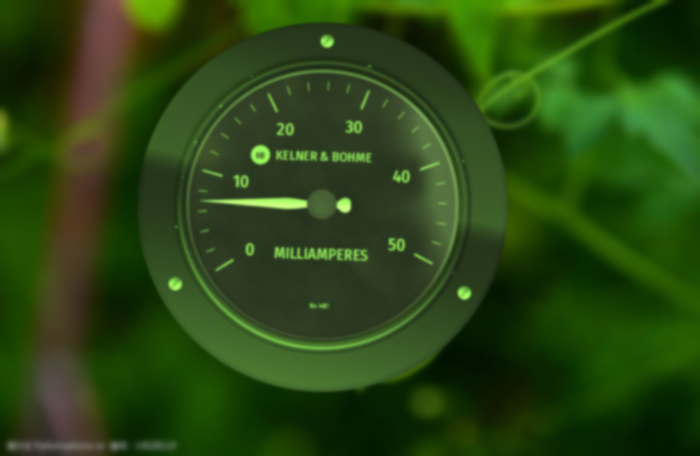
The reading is 7 mA
